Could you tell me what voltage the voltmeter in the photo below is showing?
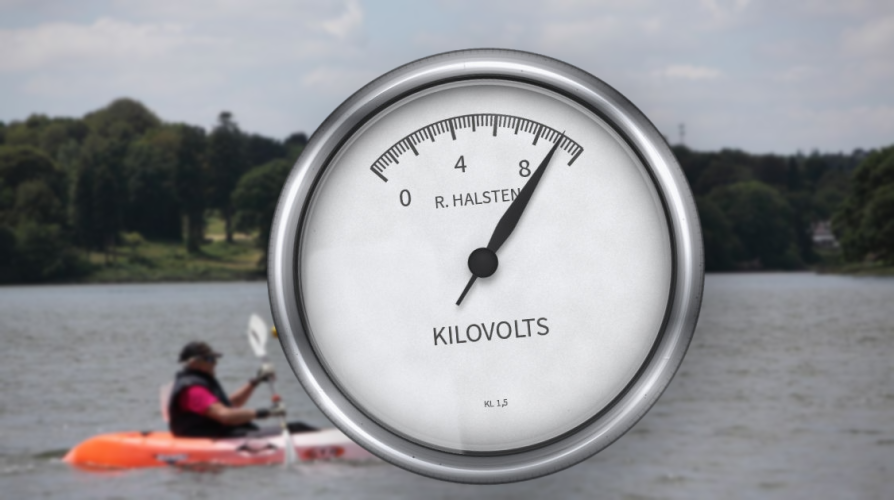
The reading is 9 kV
